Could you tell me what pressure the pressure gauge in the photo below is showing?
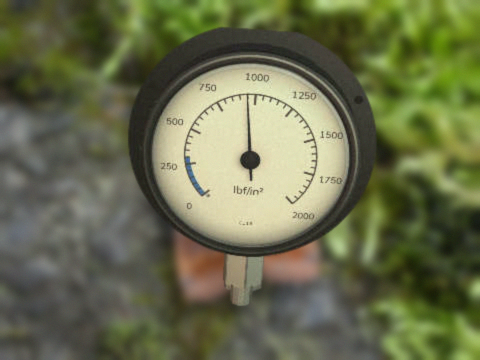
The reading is 950 psi
